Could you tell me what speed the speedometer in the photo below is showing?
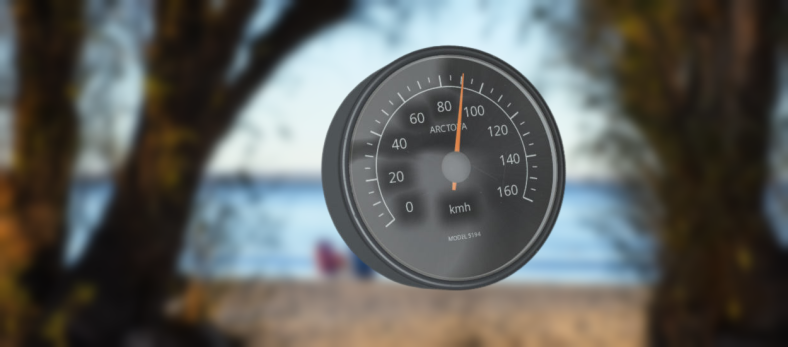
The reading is 90 km/h
